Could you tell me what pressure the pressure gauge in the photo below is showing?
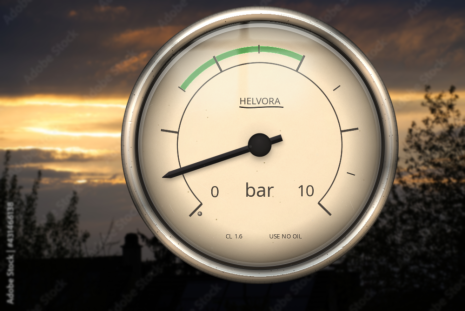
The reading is 1 bar
